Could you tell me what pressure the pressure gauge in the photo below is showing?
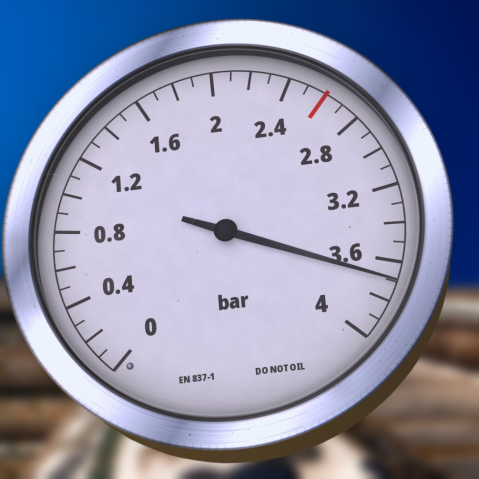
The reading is 3.7 bar
